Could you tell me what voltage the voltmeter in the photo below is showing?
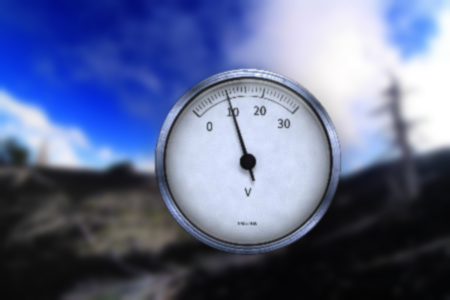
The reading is 10 V
